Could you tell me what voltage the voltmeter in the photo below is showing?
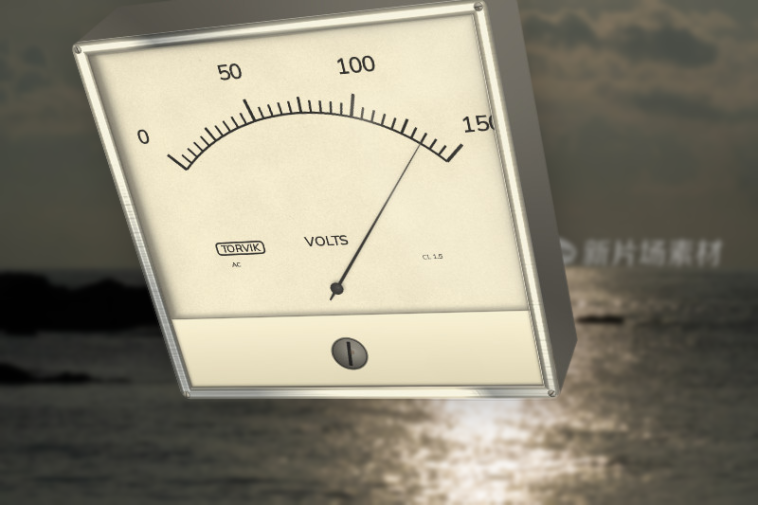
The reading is 135 V
